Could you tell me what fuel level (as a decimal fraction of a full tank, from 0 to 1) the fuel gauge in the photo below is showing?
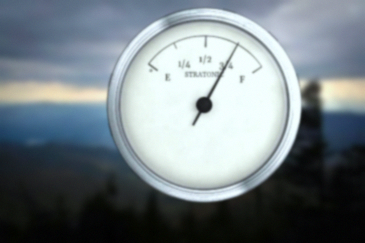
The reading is 0.75
